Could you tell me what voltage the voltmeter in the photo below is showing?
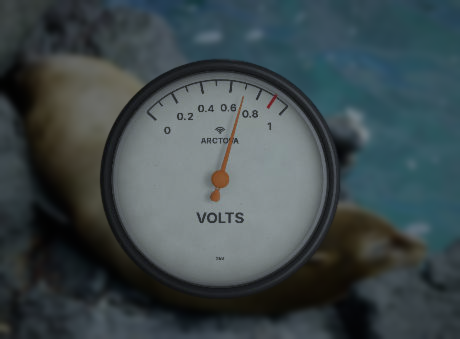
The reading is 0.7 V
